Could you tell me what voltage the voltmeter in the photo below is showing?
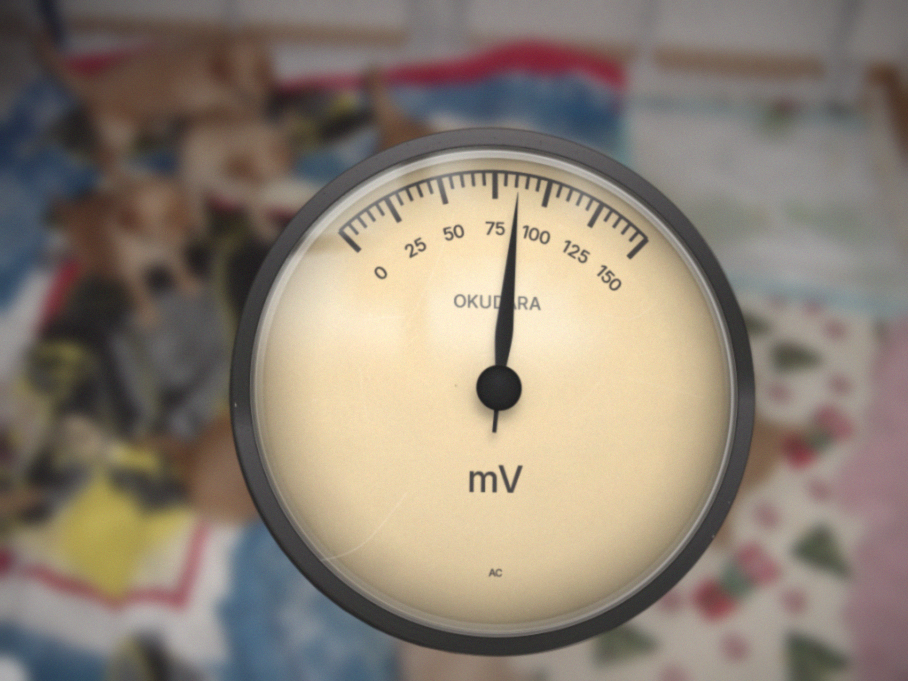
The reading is 85 mV
